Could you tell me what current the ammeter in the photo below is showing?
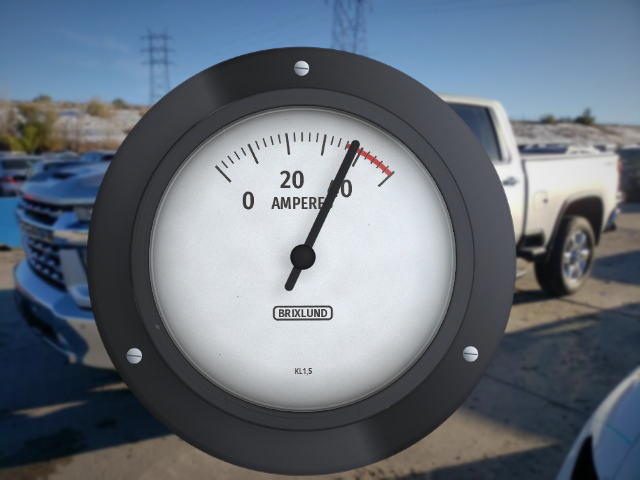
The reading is 38 A
